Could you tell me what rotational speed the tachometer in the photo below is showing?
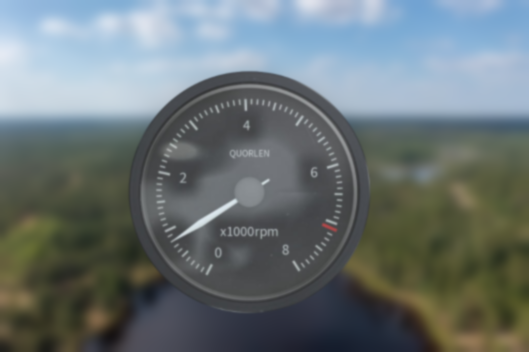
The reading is 800 rpm
